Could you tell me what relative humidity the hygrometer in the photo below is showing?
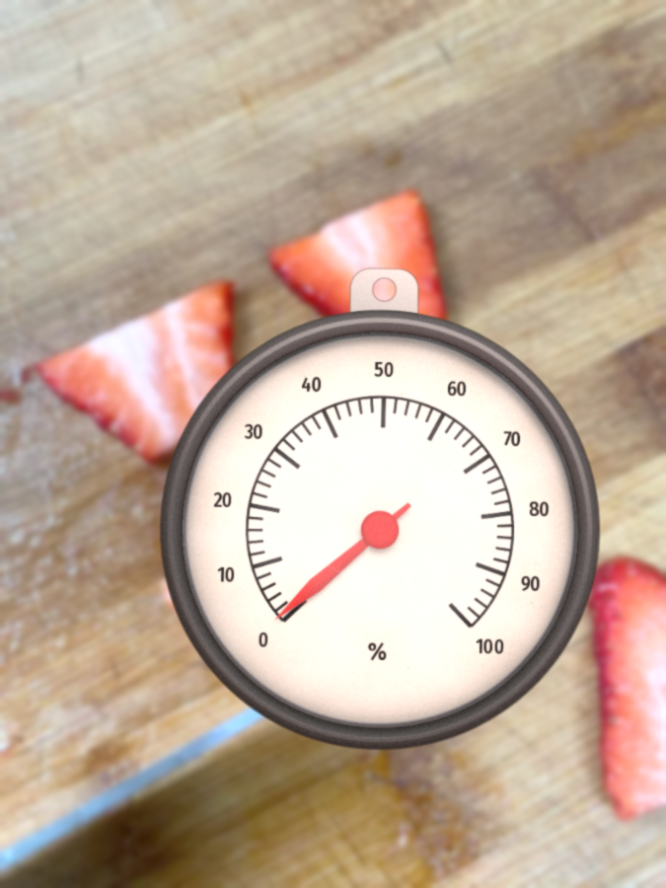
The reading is 1 %
